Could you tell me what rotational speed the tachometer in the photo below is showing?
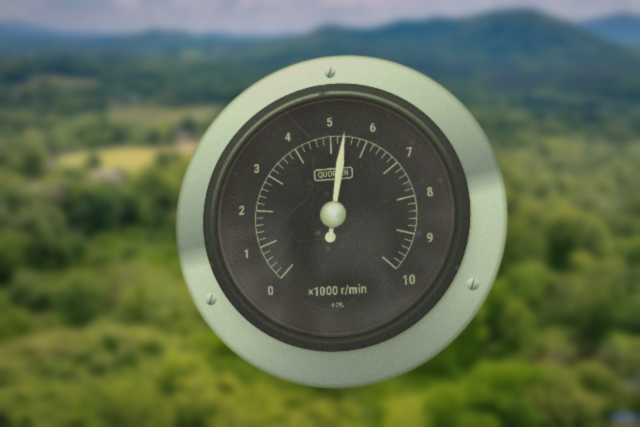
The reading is 5400 rpm
